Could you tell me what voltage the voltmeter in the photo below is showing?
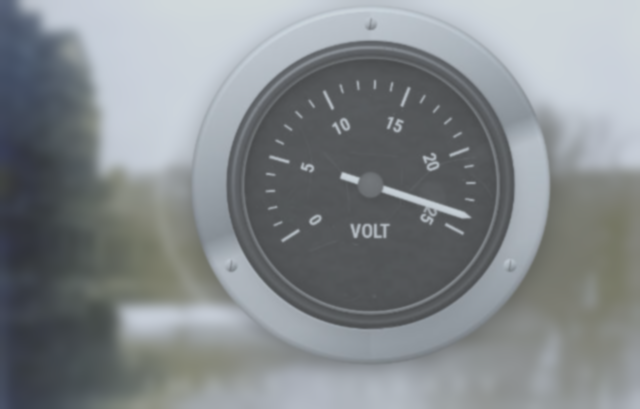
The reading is 24 V
